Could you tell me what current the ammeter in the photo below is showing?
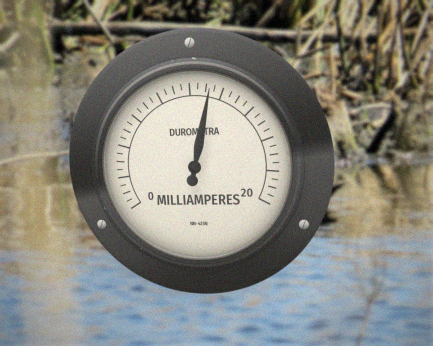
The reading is 11.25 mA
